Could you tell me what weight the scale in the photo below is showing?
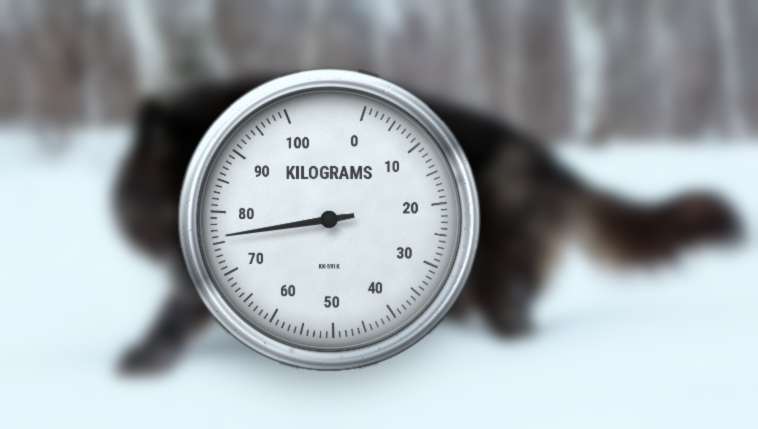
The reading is 76 kg
